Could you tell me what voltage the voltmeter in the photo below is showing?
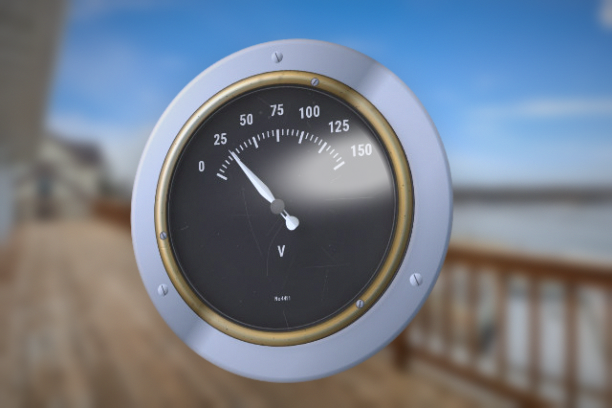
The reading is 25 V
